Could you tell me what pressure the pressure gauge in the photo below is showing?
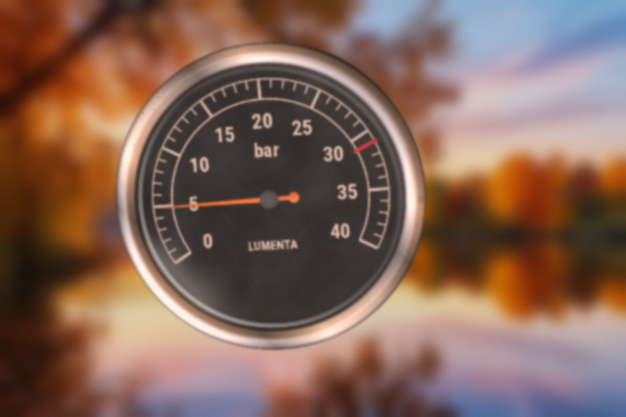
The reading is 5 bar
